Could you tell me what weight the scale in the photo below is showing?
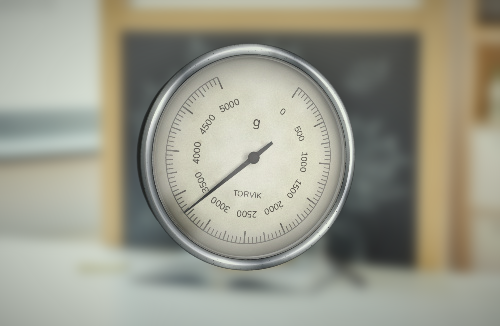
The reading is 3300 g
